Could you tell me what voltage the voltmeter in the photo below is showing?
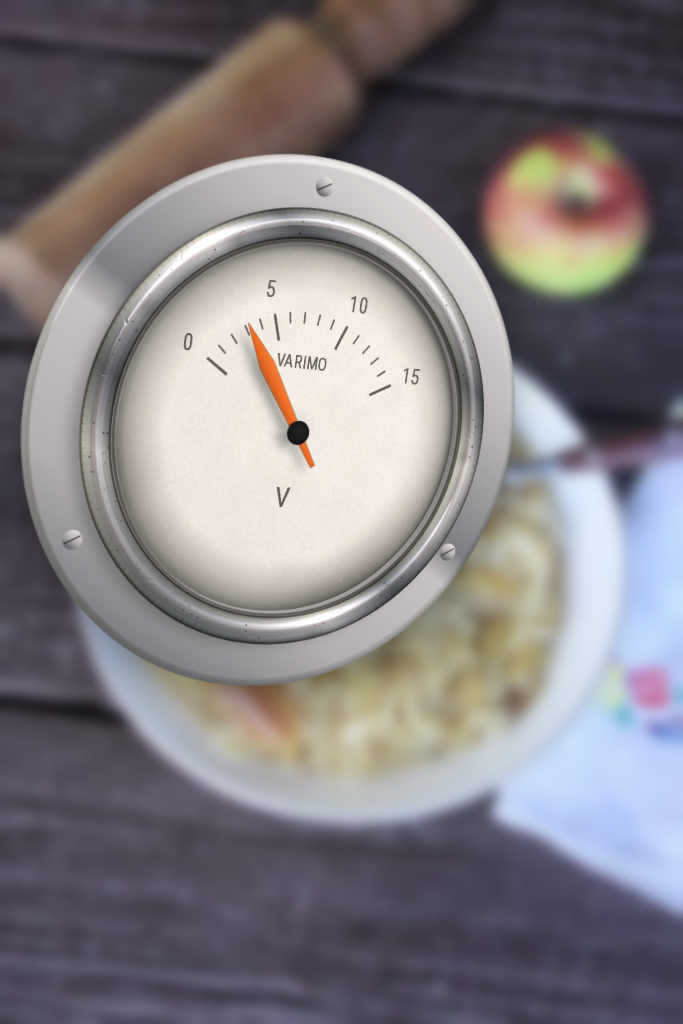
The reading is 3 V
